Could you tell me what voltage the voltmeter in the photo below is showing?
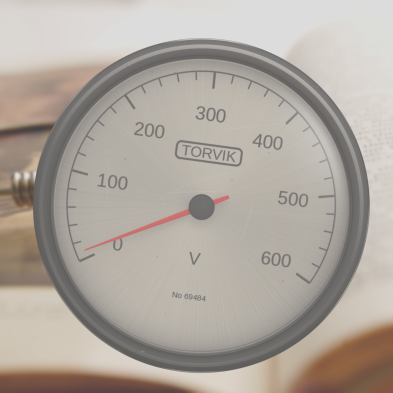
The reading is 10 V
